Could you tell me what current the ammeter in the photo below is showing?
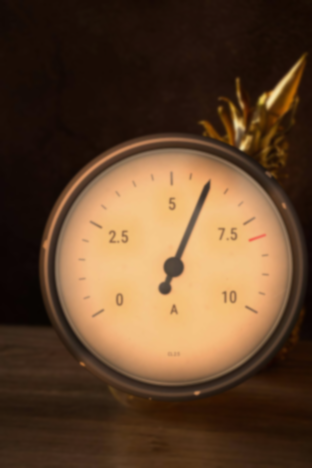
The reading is 6 A
